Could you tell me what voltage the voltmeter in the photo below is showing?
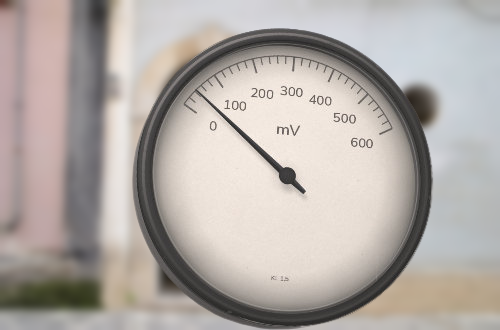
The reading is 40 mV
